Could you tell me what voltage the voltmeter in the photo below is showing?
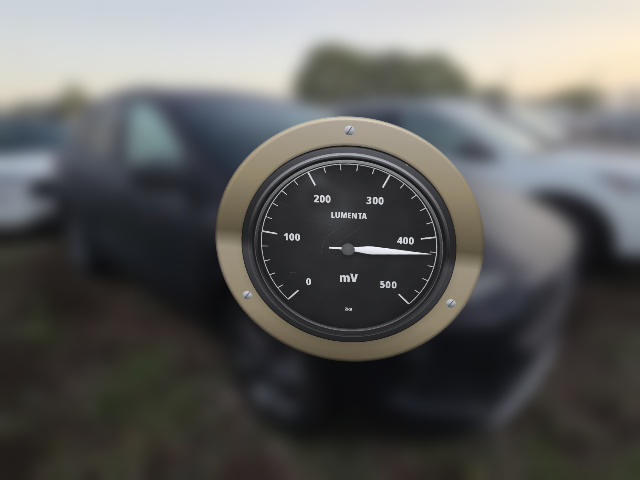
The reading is 420 mV
